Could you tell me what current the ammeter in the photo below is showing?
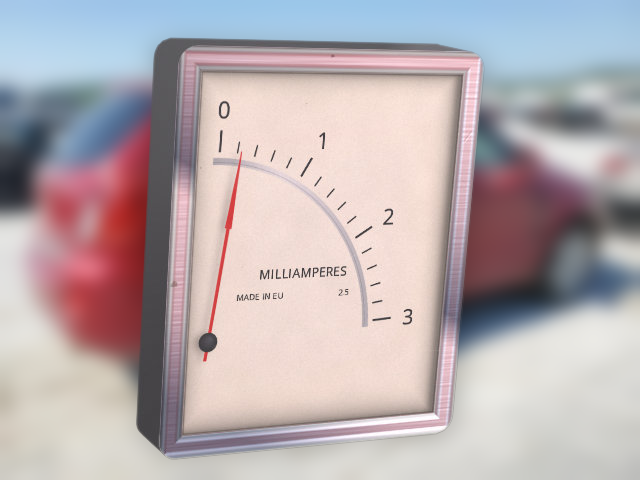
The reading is 0.2 mA
